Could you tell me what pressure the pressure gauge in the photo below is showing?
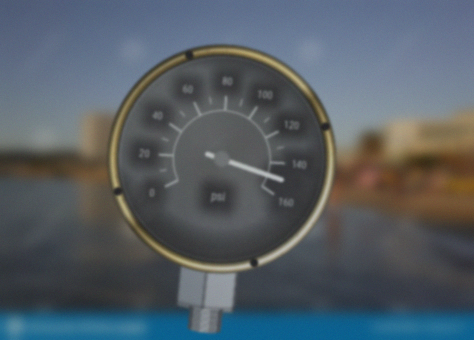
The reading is 150 psi
